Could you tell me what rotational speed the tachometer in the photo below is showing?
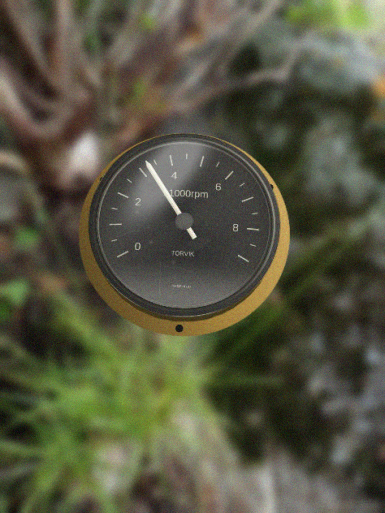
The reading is 3250 rpm
